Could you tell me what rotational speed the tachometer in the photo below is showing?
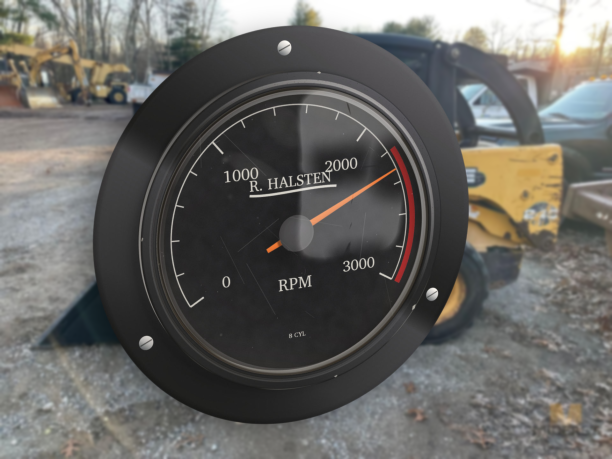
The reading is 2300 rpm
